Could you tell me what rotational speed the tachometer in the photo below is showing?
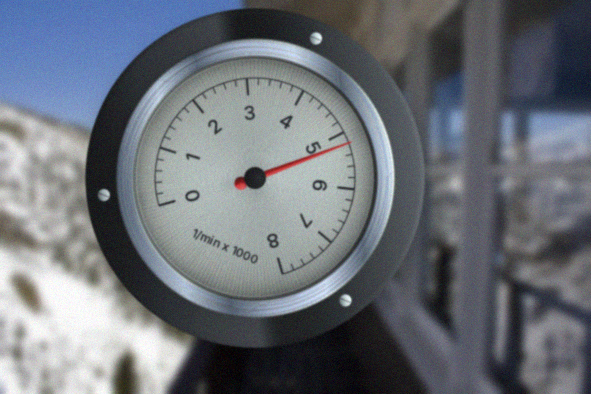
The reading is 5200 rpm
